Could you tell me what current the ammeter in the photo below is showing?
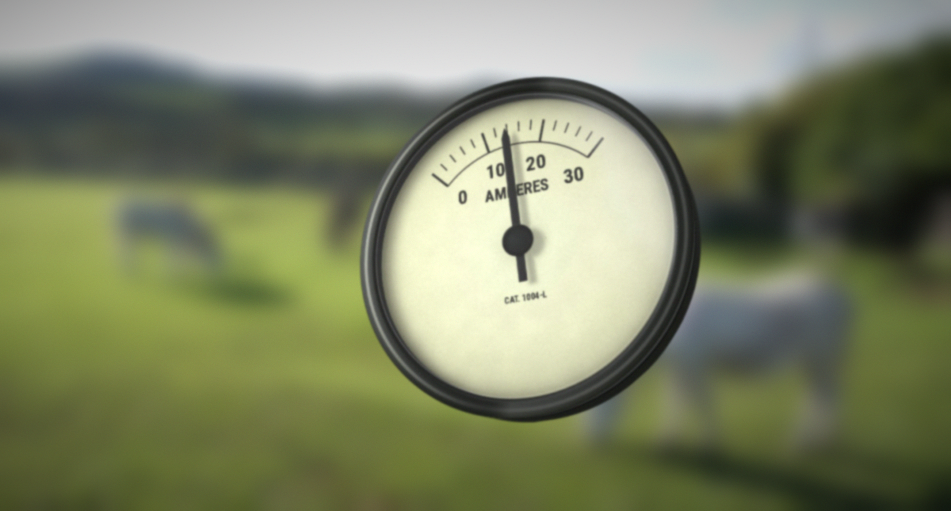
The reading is 14 A
